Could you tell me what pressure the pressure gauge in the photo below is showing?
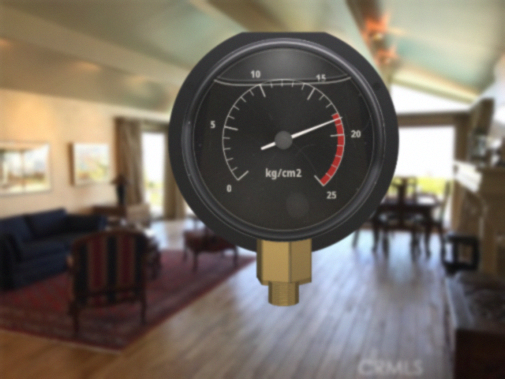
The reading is 18.5 kg/cm²
